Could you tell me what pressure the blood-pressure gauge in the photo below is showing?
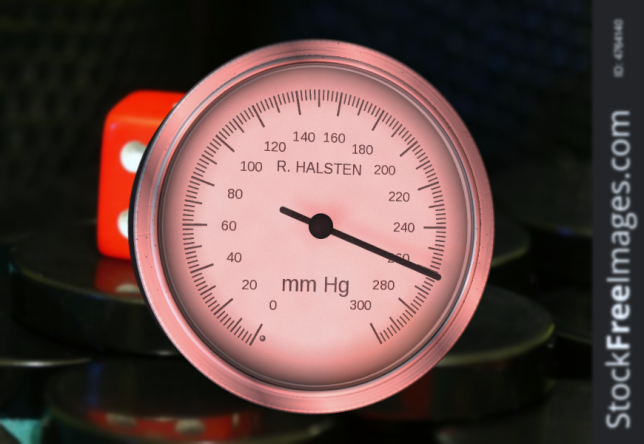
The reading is 262 mmHg
